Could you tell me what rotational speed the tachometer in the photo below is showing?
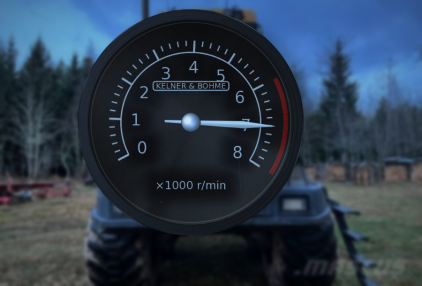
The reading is 7000 rpm
